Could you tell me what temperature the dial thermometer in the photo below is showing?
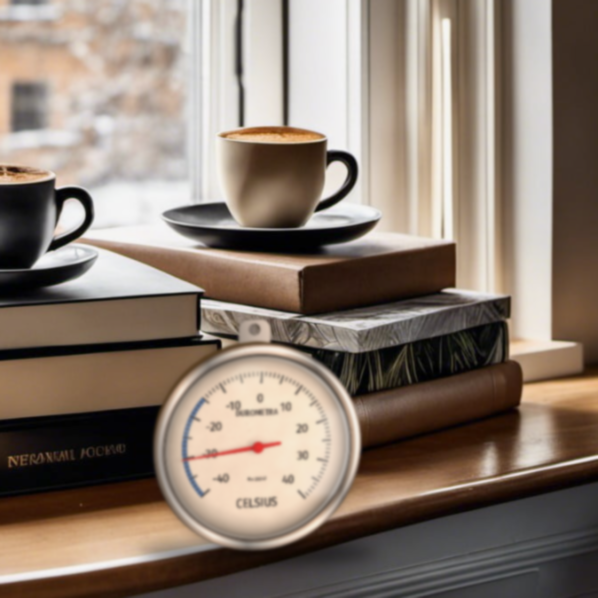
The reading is -30 °C
